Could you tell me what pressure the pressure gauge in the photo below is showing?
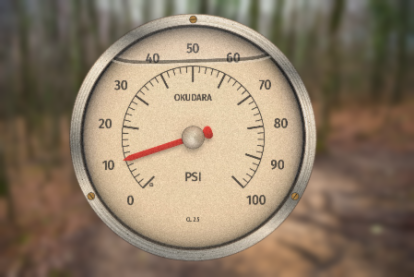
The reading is 10 psi
